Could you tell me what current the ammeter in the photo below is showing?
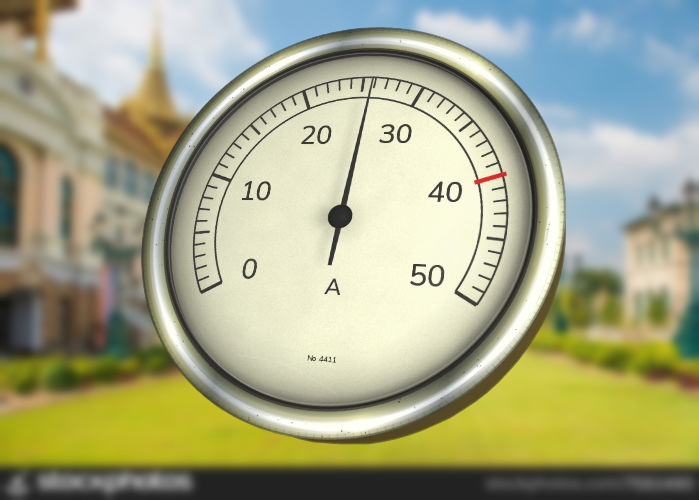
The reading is 26 A
